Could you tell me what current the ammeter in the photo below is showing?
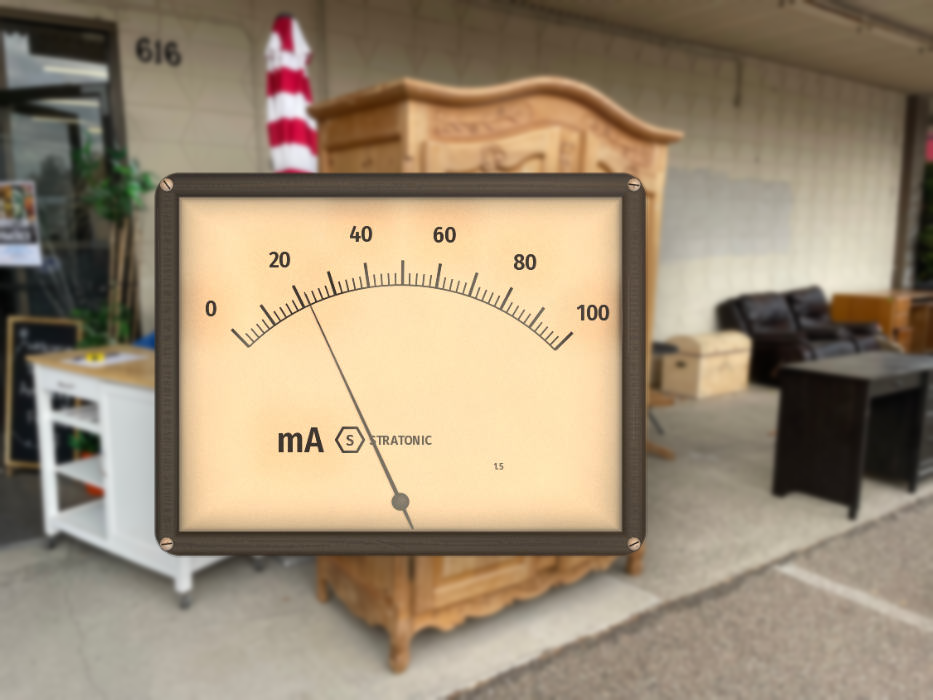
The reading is 22 mA
